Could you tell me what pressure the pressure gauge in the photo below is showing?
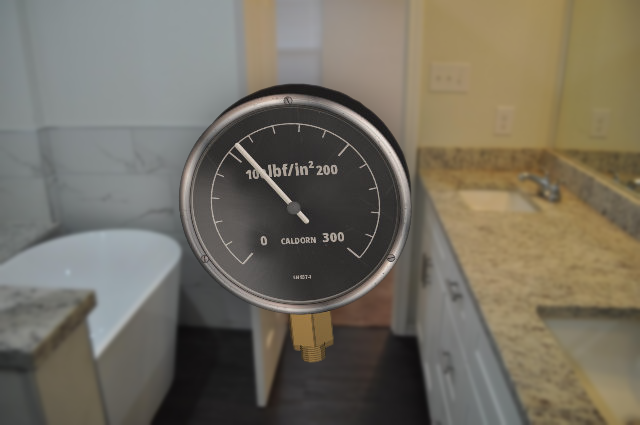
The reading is 110 psi
